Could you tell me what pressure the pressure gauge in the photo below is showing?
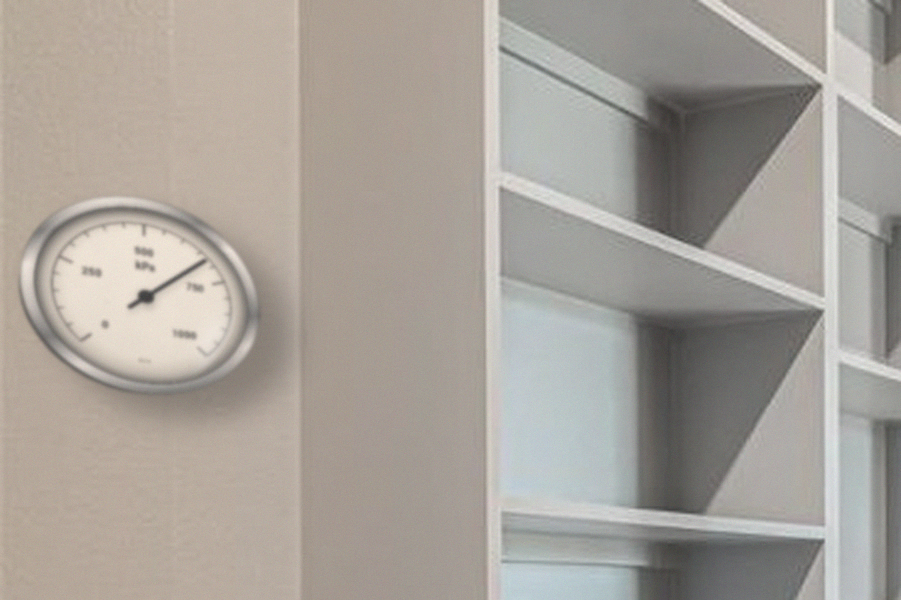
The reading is 675 kPa
